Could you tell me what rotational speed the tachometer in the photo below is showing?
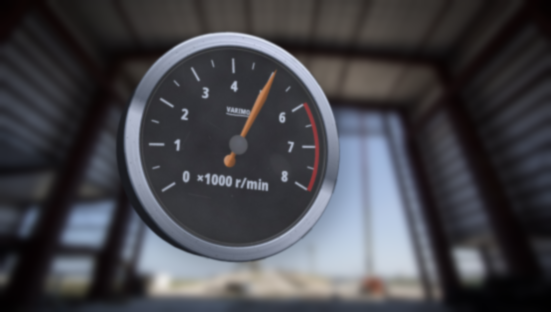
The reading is 5000 rpm
